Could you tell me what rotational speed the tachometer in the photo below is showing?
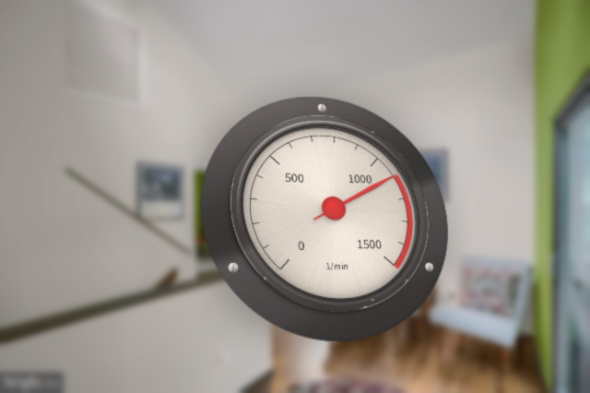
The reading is 1100 rpm
